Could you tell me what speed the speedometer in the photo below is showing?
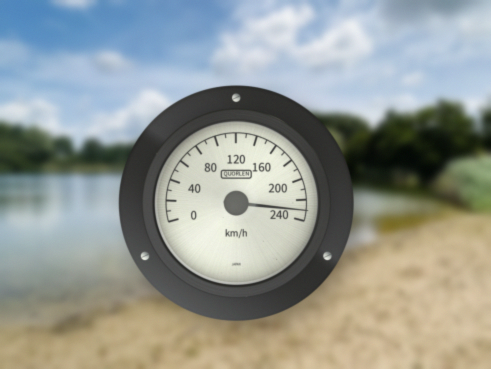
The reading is 230 km/h
